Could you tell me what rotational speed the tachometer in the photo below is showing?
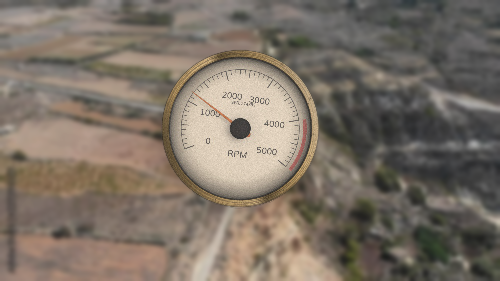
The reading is 1200 rpm
